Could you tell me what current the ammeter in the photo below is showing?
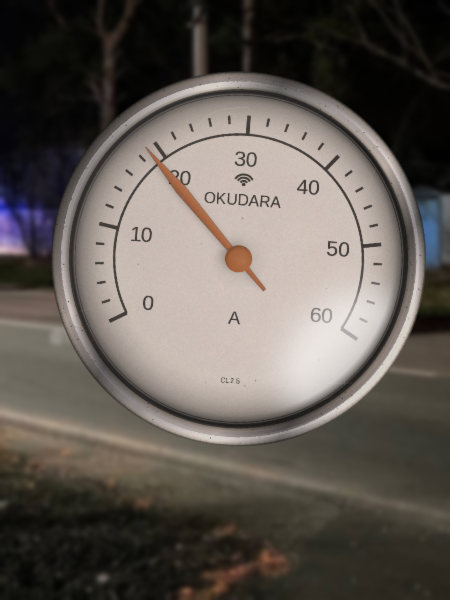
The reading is 19 A
